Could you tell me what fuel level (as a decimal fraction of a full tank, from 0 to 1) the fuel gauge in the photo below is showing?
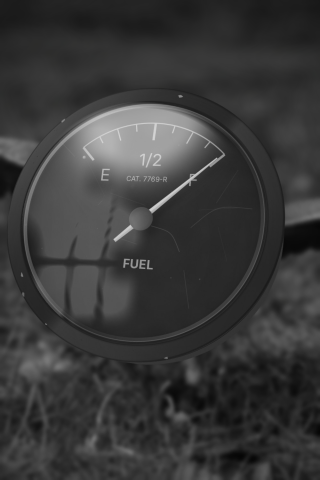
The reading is 1
